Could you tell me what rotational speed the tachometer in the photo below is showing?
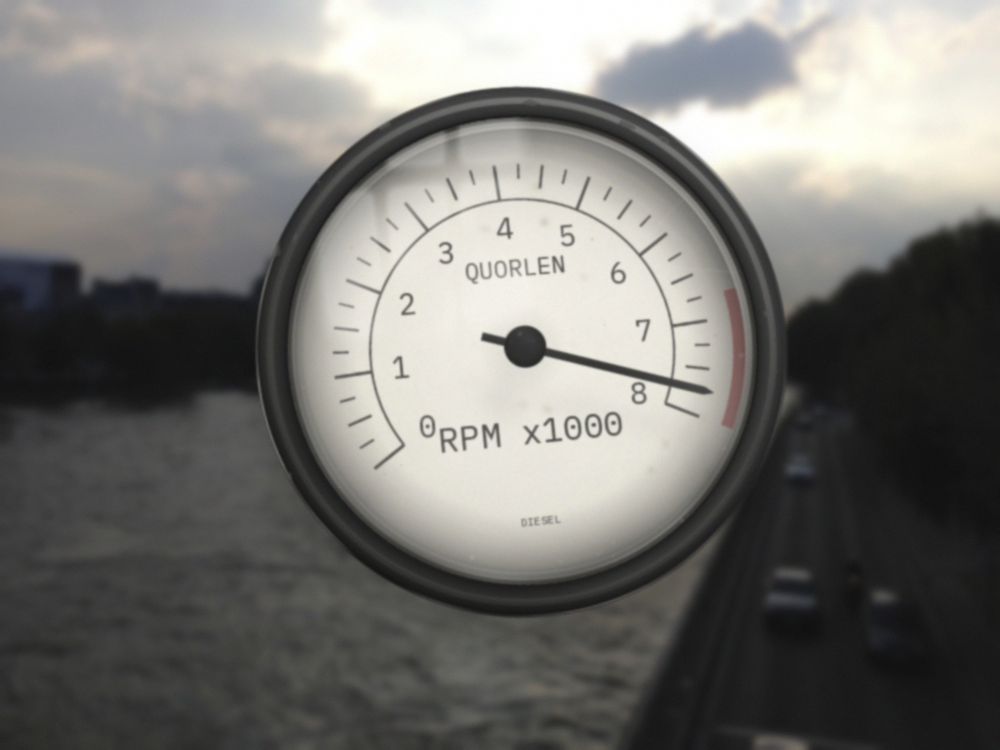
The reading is 7750 rpm
